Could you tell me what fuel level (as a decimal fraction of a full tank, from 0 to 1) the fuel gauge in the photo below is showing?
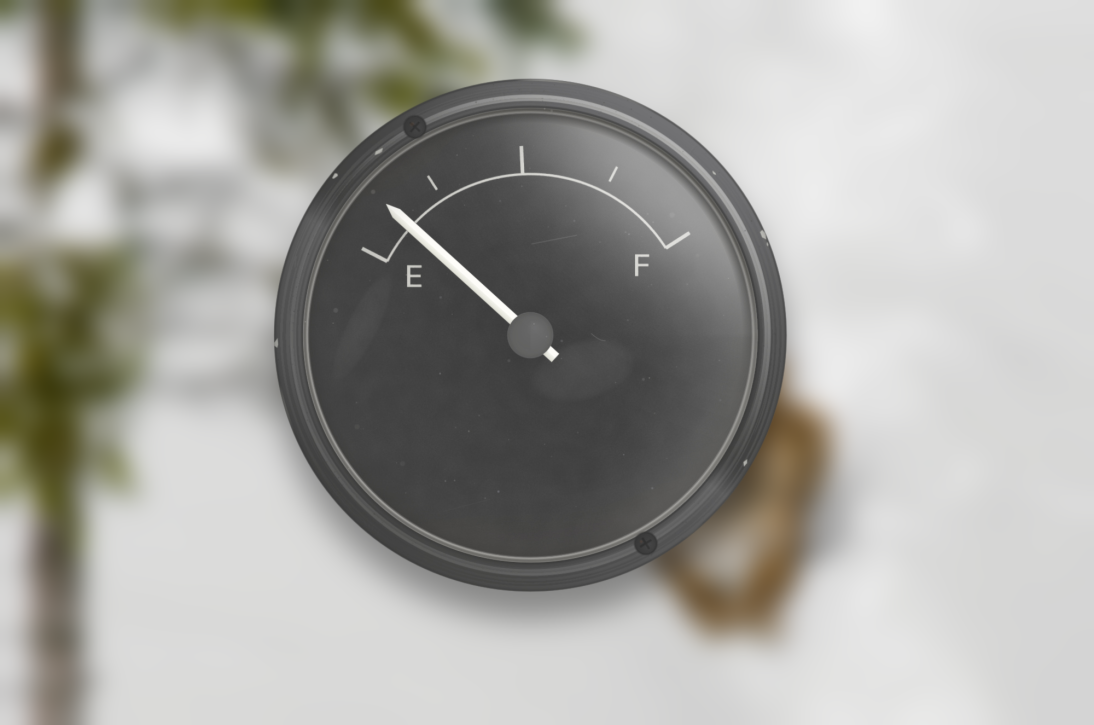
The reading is 0.125
